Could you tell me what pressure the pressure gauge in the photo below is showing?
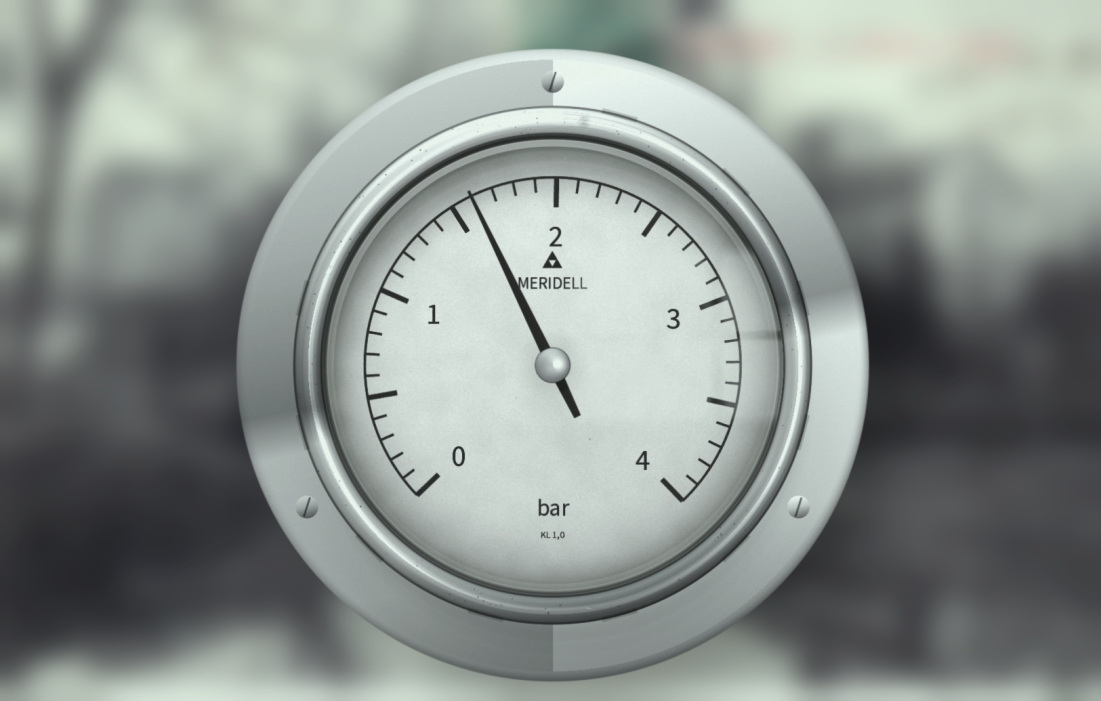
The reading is 1.6 bar
